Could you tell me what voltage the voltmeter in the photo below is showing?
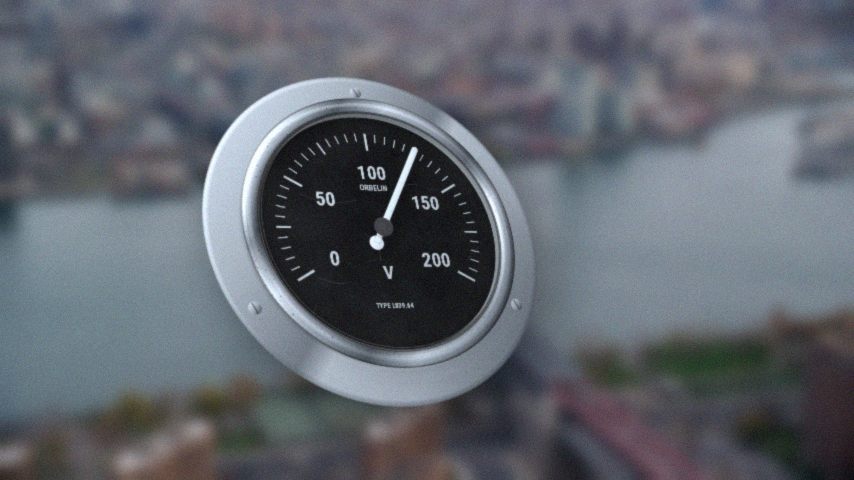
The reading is 125 V
